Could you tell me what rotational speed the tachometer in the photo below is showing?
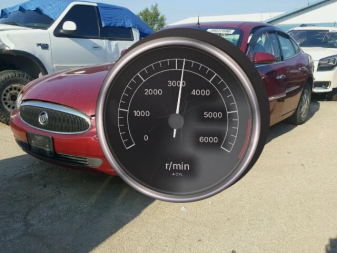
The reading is 3200 rpm
